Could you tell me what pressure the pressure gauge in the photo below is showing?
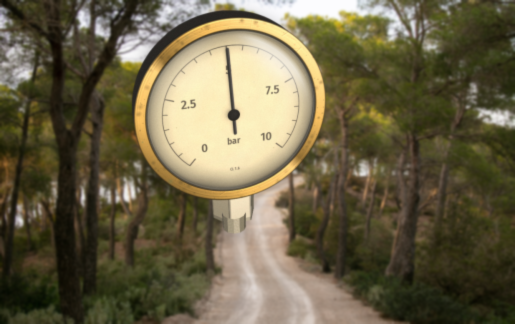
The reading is 5 bar
